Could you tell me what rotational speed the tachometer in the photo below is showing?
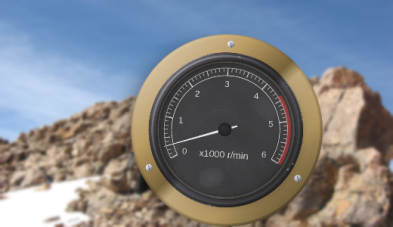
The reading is 300 rpm
